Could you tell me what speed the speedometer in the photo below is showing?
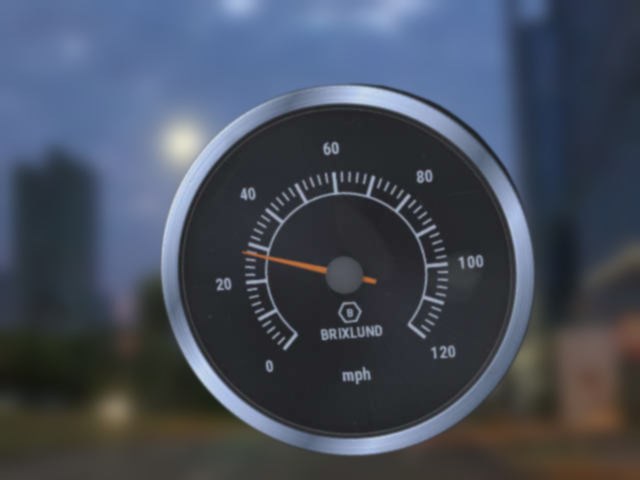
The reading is 28 mph
